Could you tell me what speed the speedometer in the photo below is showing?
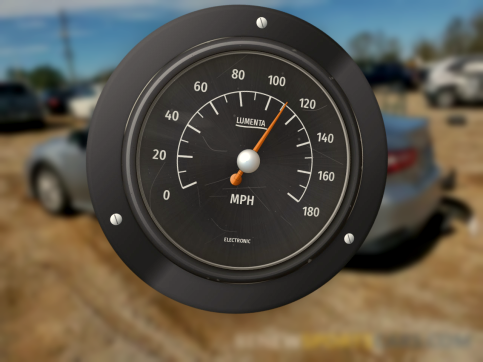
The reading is 110 mph
